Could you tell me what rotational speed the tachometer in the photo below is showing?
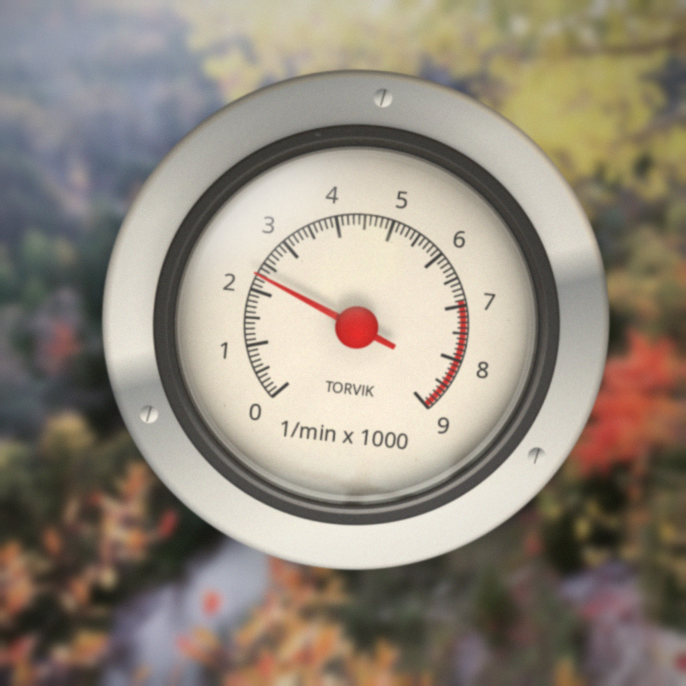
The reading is 2300 rpm
